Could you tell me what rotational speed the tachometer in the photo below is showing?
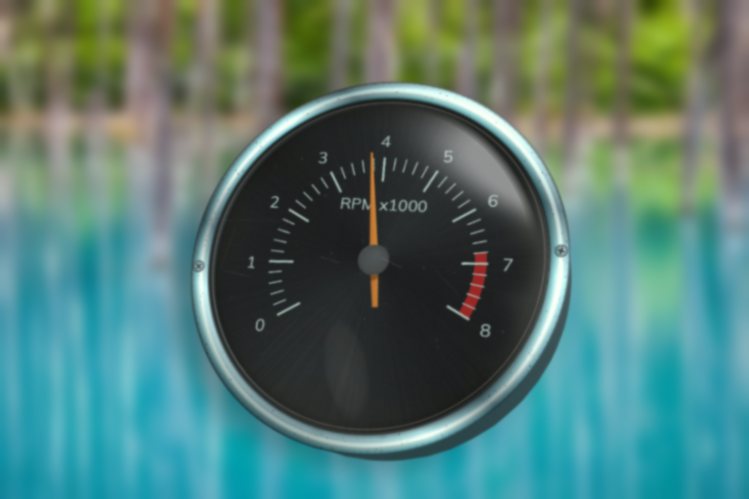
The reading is 3800 rpm
